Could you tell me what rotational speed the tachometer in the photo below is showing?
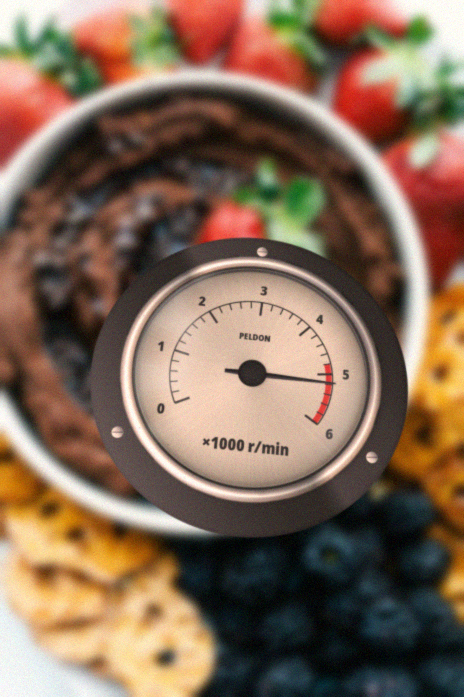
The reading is 5200 rpm
